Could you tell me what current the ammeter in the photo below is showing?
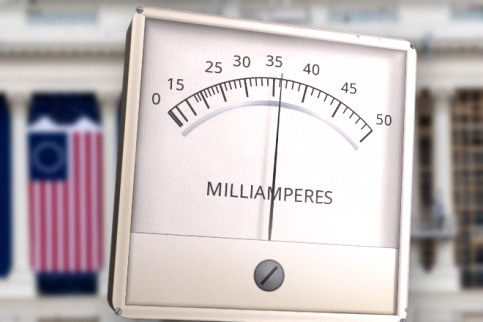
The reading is 36 mA
